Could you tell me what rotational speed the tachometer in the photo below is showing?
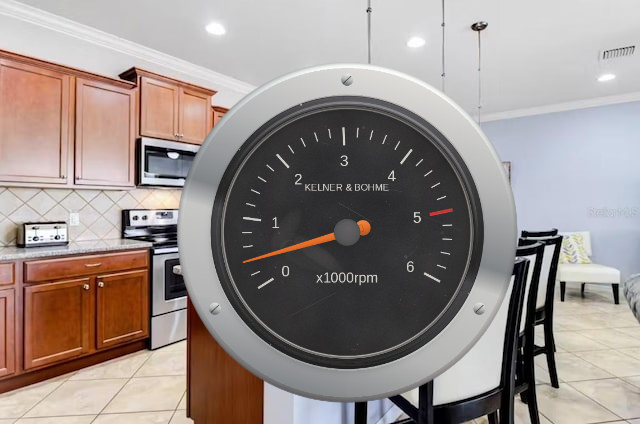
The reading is 400 rpm
